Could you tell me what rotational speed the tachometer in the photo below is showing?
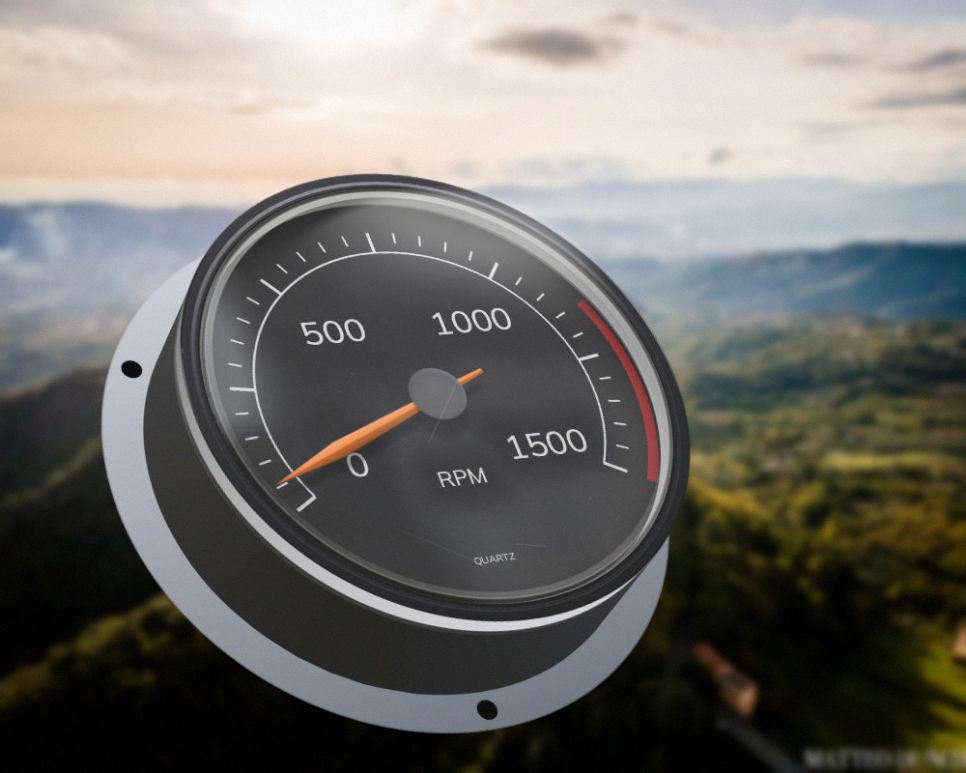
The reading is 50 rpm
